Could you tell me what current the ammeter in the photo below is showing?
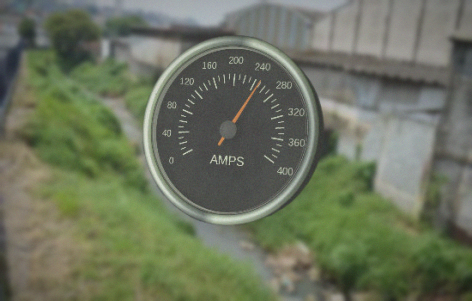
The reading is 250 A
